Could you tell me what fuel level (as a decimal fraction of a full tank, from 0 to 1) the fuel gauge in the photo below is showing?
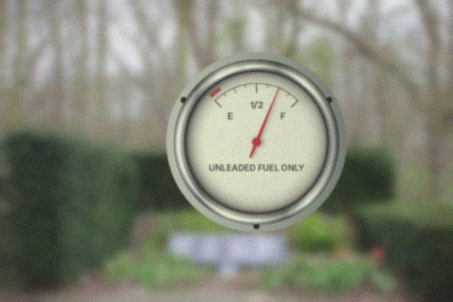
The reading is 0.75
